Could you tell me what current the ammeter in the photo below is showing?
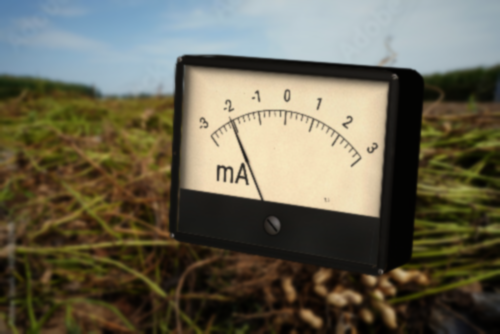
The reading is -2 mA
